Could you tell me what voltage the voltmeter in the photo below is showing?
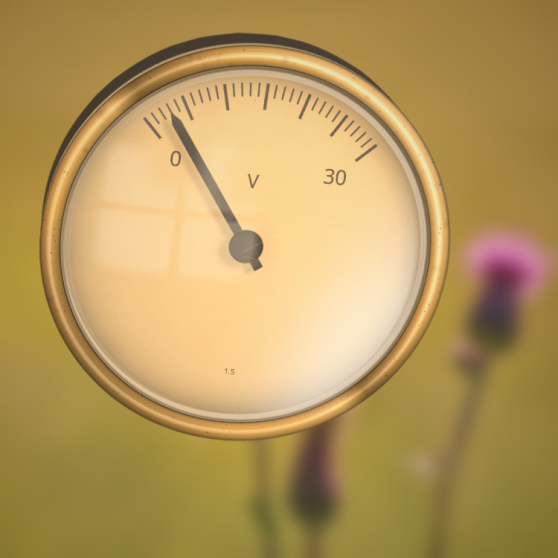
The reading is 3 V
